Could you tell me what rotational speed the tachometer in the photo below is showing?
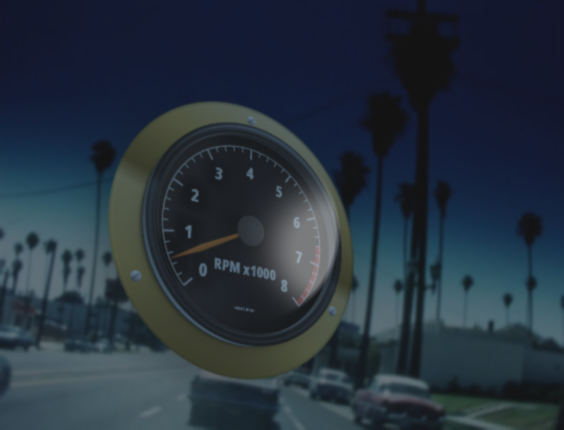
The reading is 500 rpm
